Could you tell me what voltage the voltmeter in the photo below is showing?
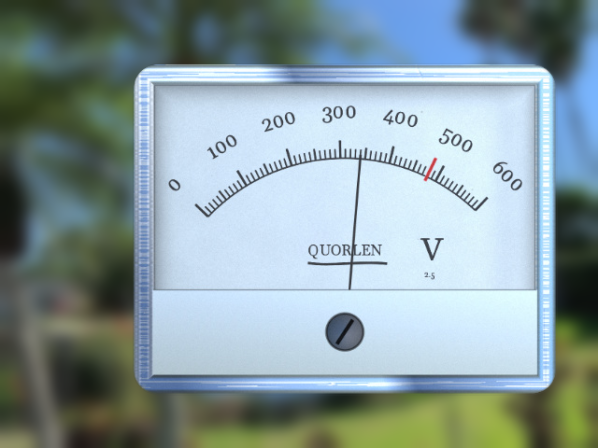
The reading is 340 V
